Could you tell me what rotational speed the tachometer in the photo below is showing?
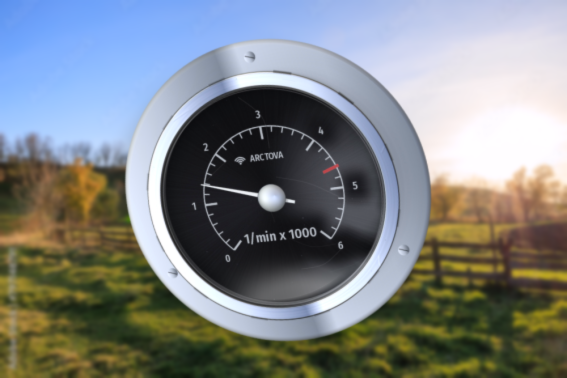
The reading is 1400 rpm
